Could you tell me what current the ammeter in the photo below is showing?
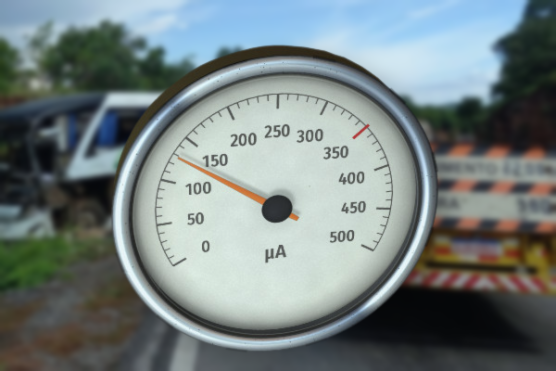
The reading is 130 µA
